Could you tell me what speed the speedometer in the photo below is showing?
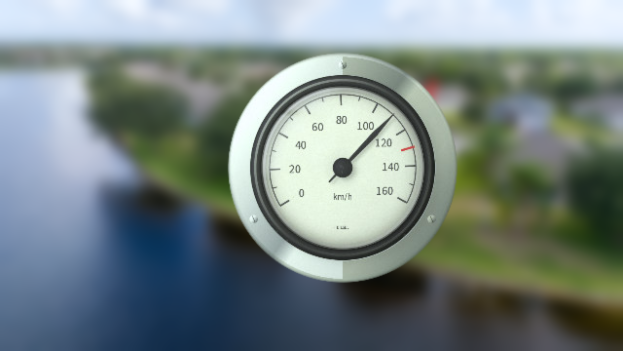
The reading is 110 km/h
